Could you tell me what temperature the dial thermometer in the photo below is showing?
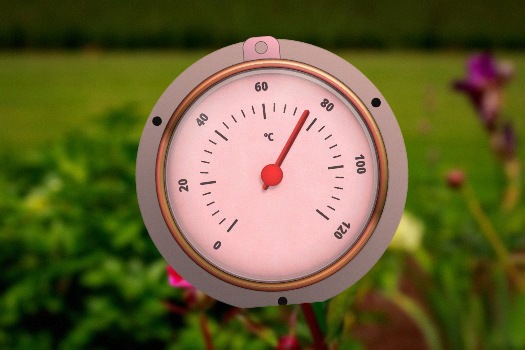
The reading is 76 °C
